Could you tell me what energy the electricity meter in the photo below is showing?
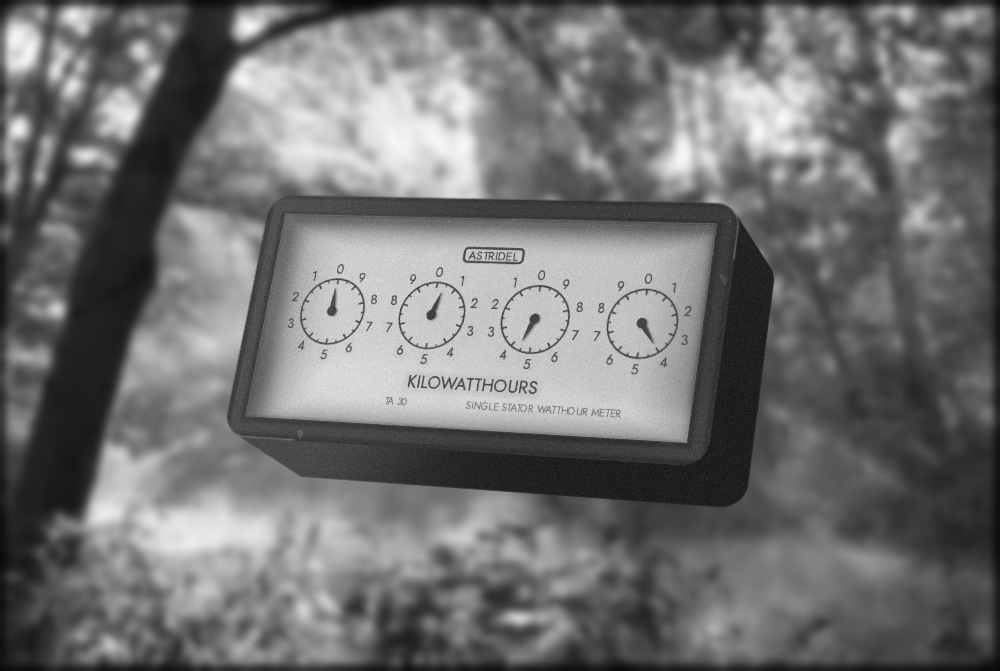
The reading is 44 kWh
